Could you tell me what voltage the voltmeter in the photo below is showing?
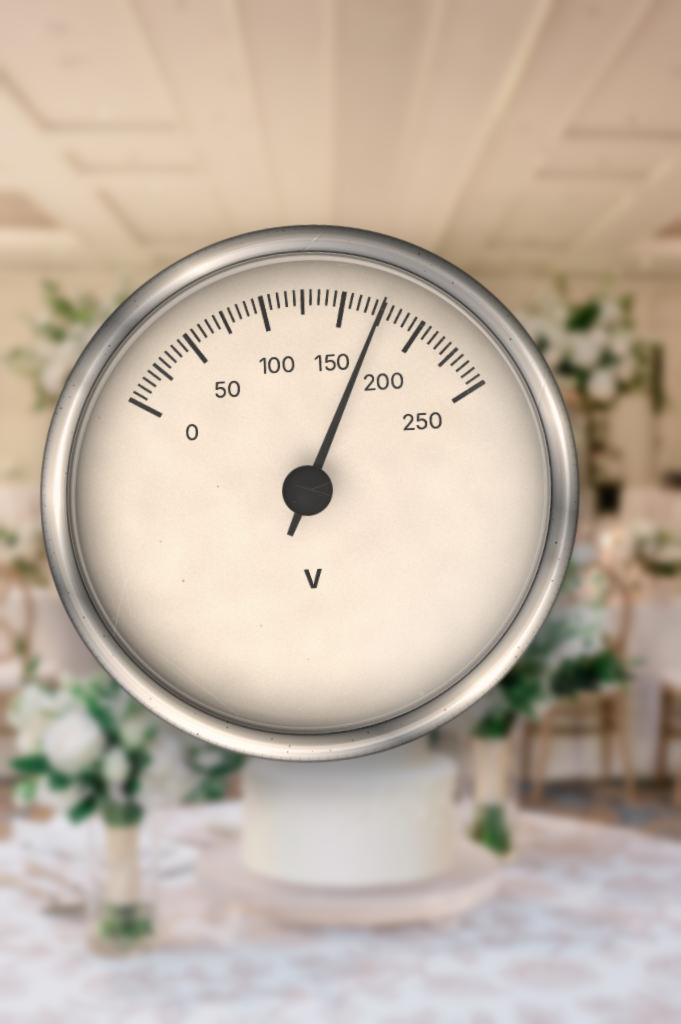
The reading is 175 V
